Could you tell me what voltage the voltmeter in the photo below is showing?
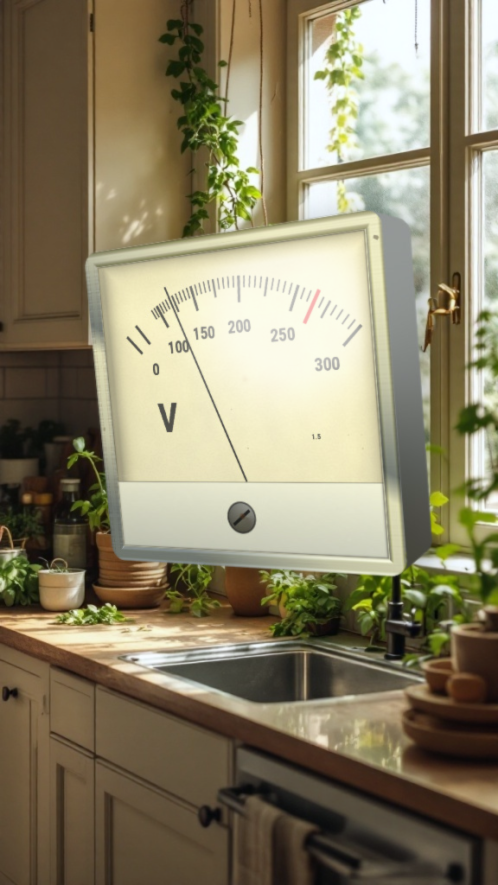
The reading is 125 V
